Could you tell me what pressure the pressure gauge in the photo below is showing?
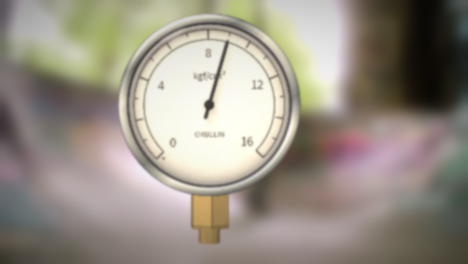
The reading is 9 kg/cm²
